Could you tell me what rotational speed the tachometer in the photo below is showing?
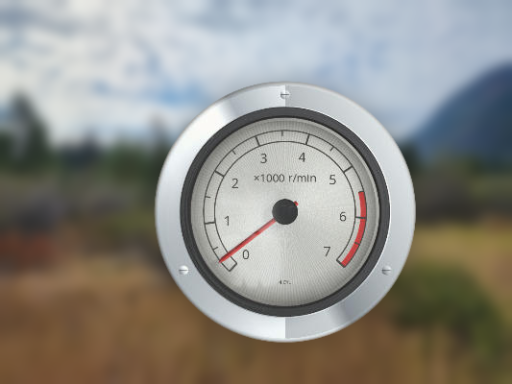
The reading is 250 rpm
